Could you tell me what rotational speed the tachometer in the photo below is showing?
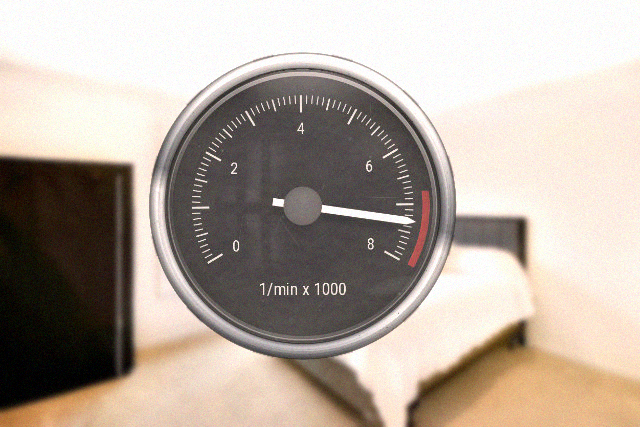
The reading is 7300 rpm
